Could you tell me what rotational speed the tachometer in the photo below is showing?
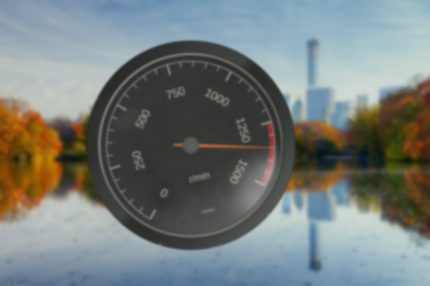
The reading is 1350 rpm
